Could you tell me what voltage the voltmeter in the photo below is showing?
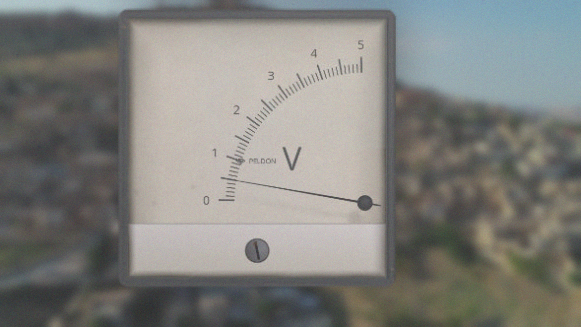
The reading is 0.5 V
